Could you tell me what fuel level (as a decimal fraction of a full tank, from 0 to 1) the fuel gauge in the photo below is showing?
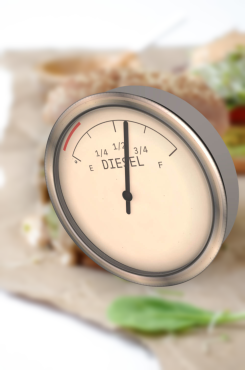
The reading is 0.625
